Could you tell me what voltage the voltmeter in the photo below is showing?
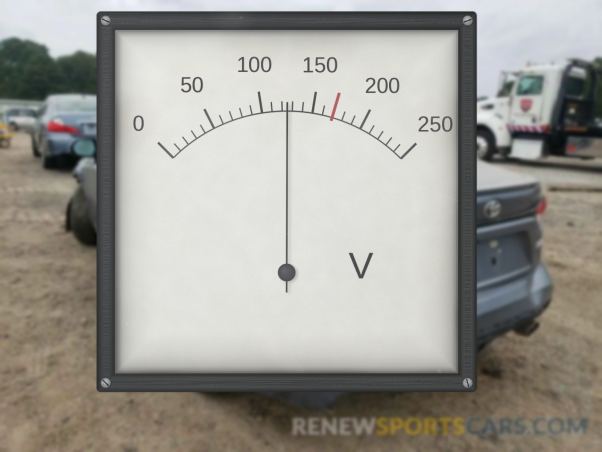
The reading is 125 V
